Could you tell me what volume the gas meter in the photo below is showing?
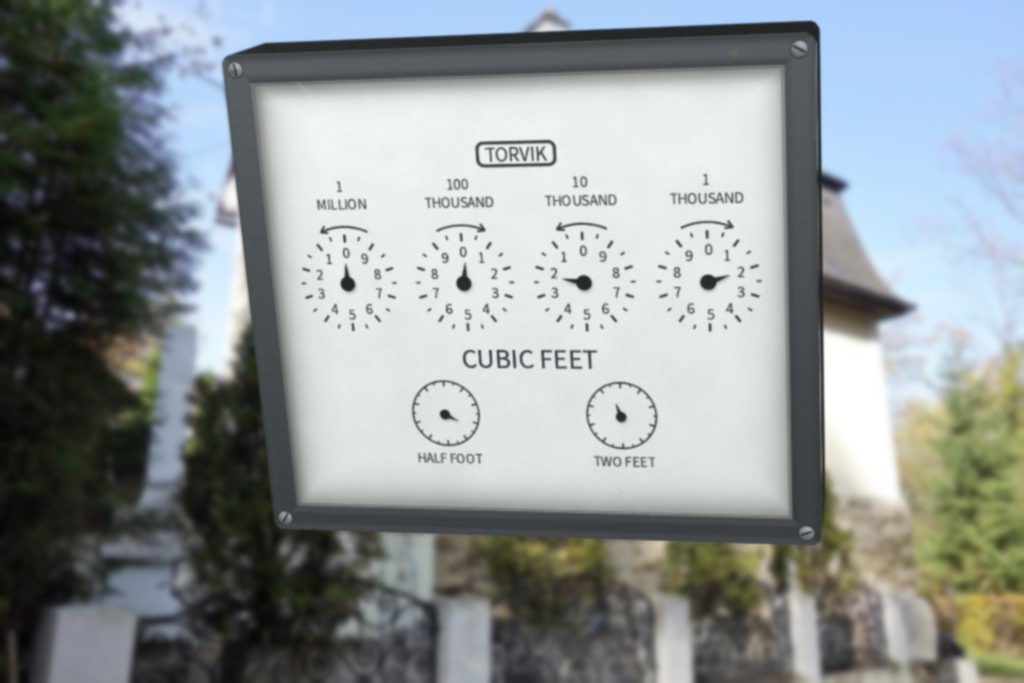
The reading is 2200 ft³
